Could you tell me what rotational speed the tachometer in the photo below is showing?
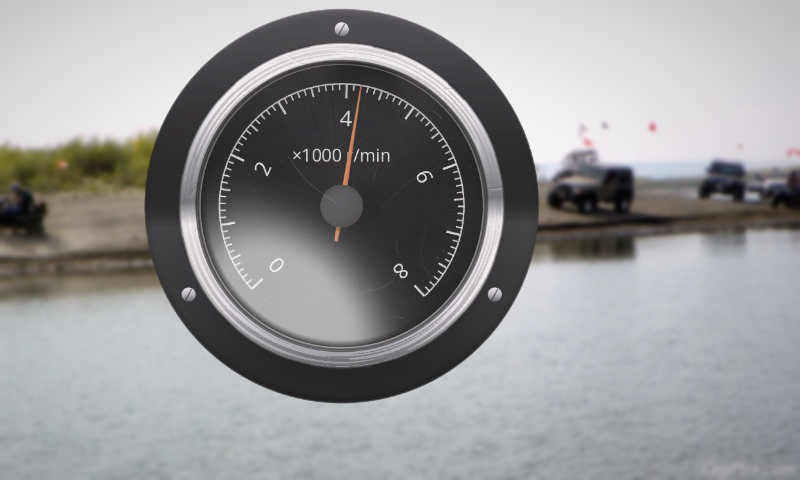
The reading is 4200 rpm
